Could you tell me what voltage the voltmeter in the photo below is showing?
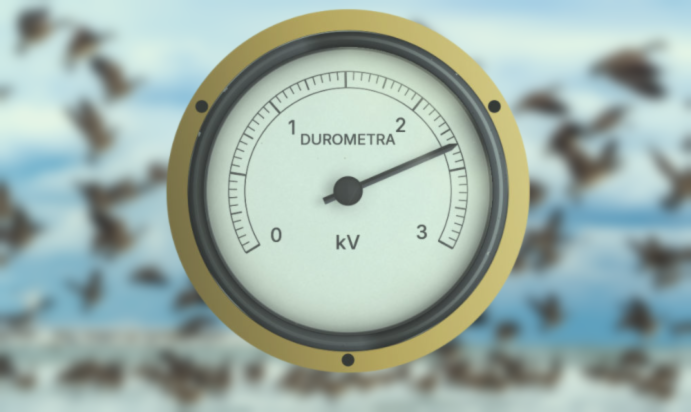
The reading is 2.35 kV
